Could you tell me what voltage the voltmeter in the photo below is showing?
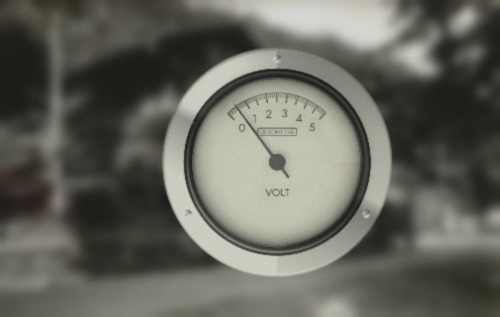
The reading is 0.5 V
